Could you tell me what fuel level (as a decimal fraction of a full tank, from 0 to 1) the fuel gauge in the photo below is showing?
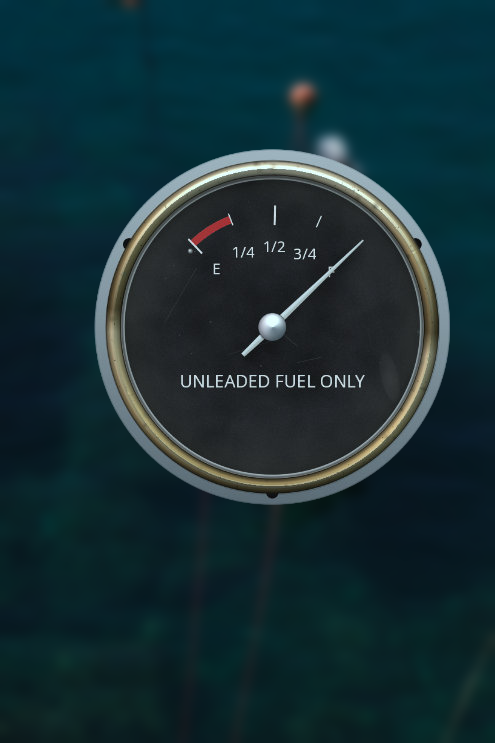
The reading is 1
